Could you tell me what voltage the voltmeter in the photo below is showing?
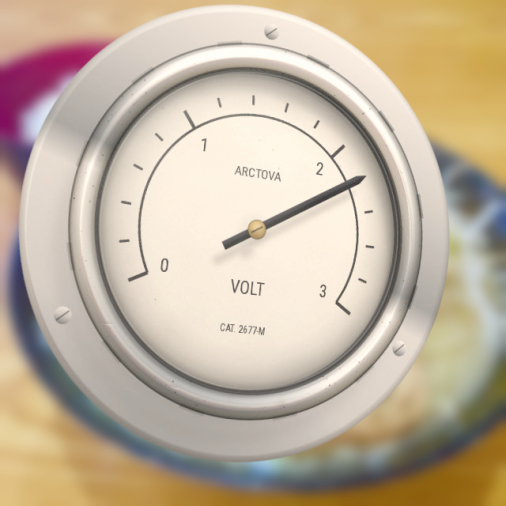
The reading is 2.2 V
